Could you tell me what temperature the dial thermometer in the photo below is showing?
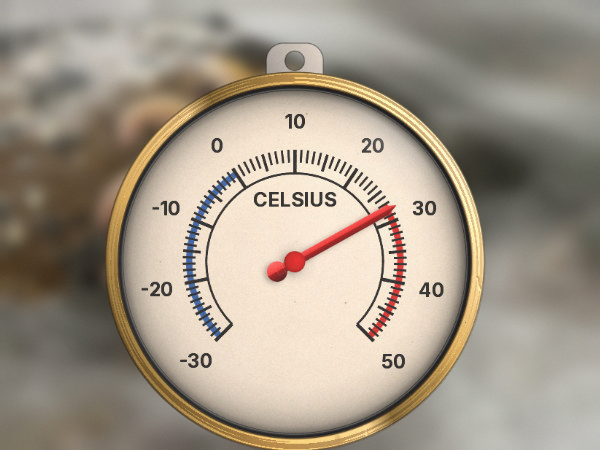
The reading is 28 °C
